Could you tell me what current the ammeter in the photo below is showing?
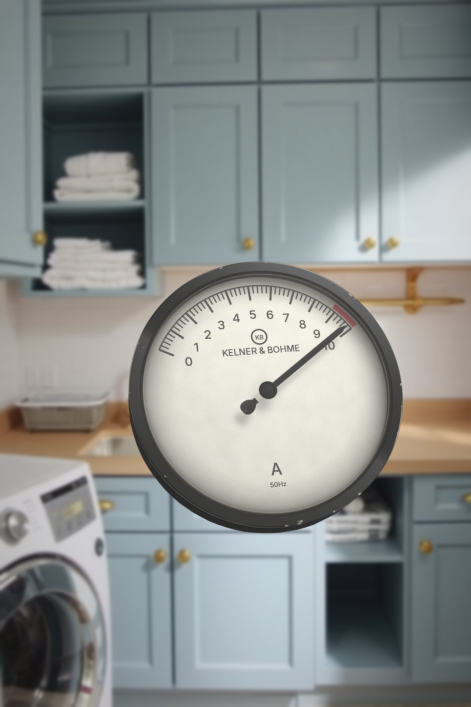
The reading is 9.8 A
